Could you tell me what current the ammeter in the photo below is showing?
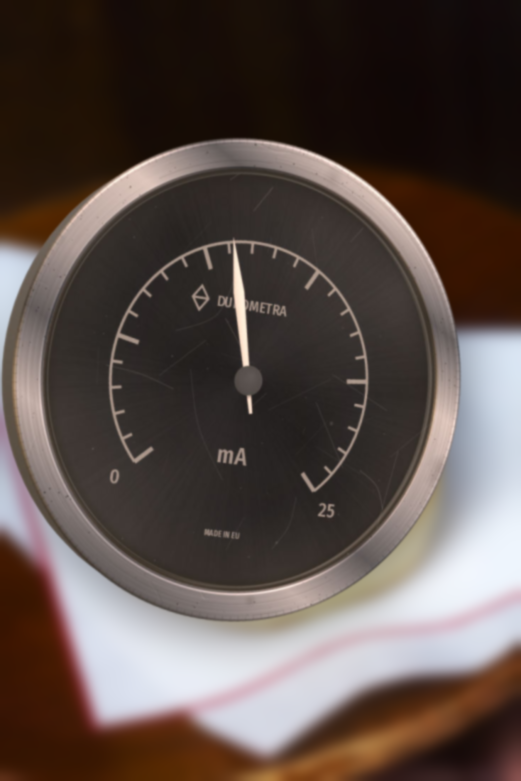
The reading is 11 mA
